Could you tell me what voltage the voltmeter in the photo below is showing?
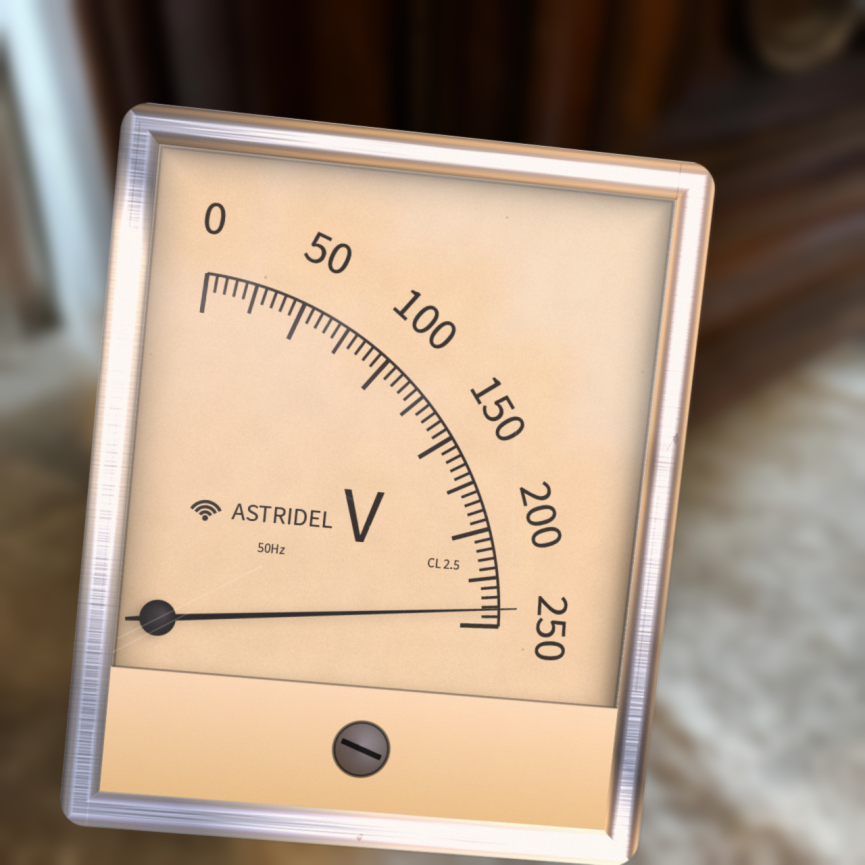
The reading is 240 V
